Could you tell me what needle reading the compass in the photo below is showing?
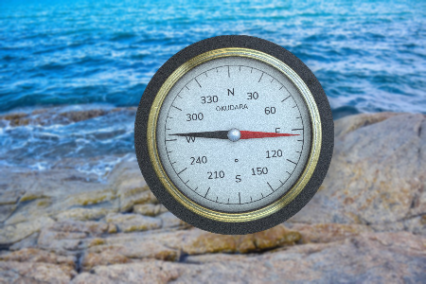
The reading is 95 °
